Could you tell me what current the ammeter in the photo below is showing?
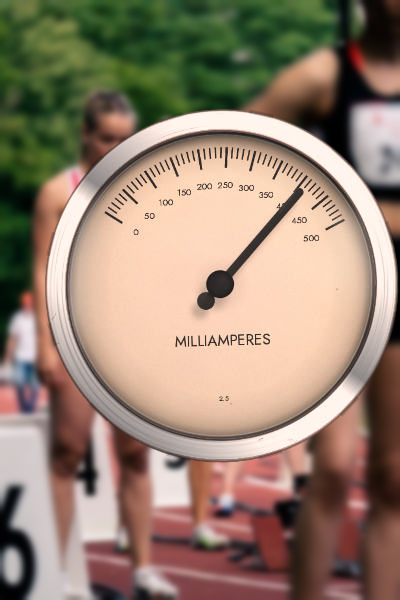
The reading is 410 mA
